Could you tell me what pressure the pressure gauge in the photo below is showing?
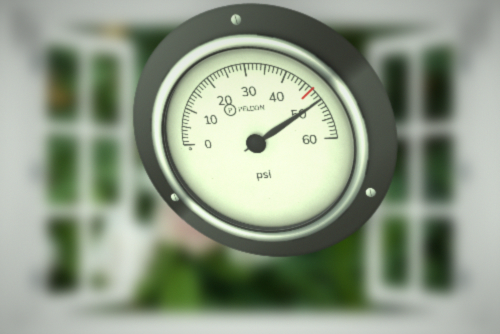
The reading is 50 psi
